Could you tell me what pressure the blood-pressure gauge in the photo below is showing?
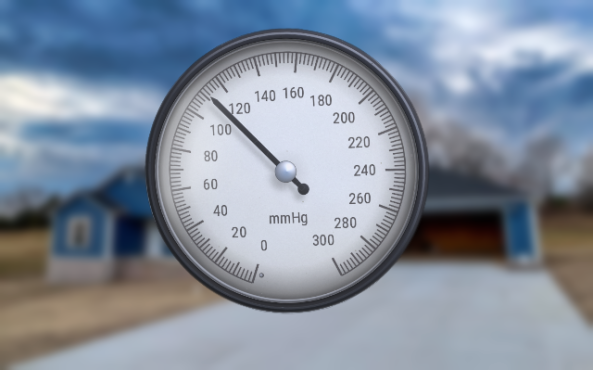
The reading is 112 mmHg
